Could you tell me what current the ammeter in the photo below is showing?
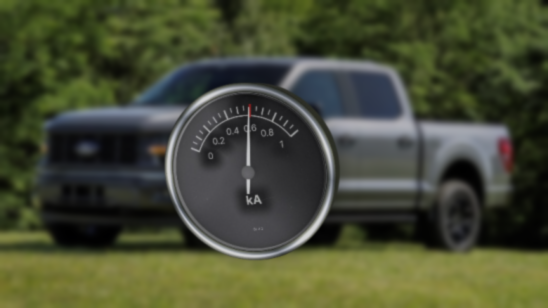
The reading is 0.6 kA
